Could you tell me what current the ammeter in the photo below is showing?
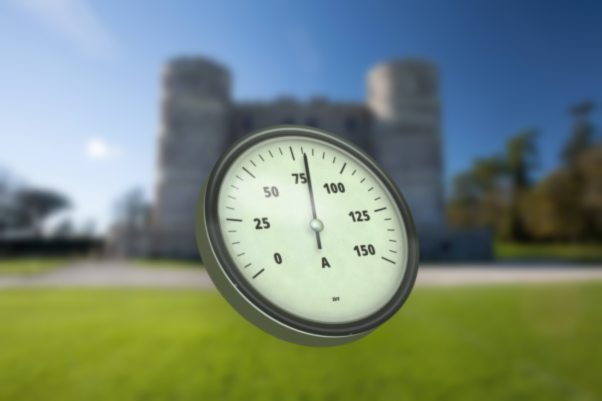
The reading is 80 A
